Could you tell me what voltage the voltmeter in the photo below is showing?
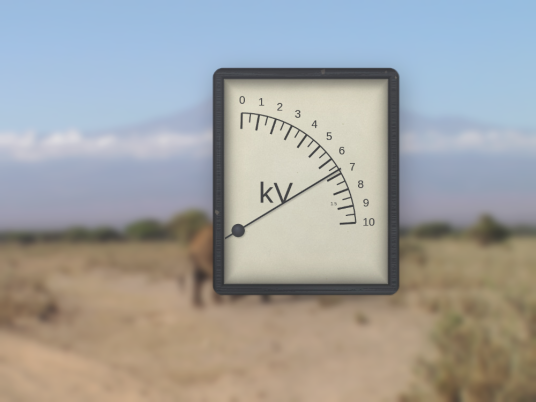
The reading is 6.75 kV
